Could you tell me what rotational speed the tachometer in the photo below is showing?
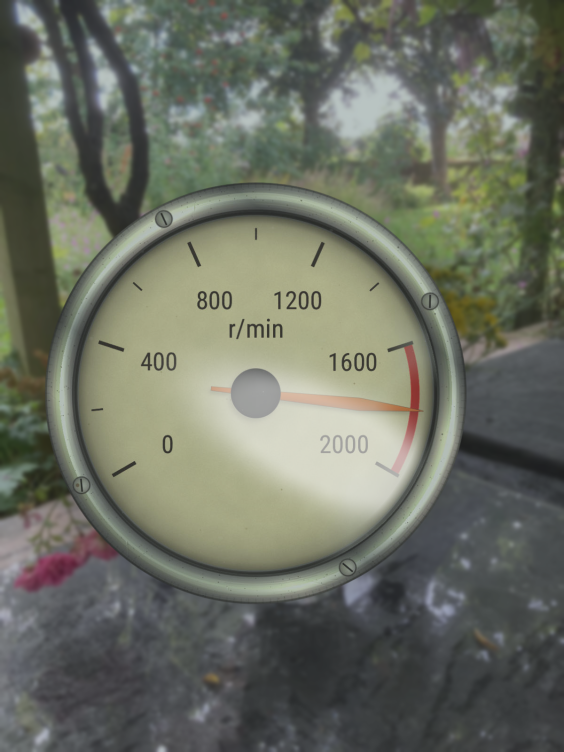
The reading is 1800 rpm
